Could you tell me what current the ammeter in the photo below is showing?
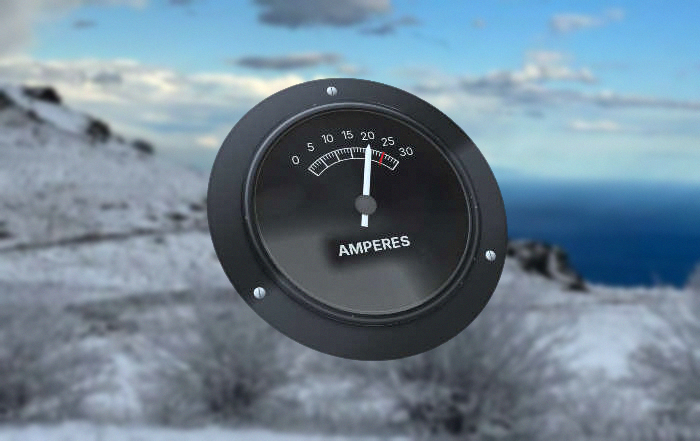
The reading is 20 A
